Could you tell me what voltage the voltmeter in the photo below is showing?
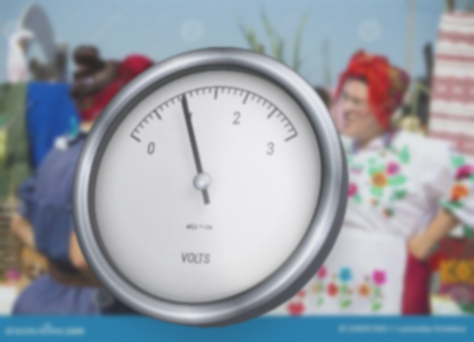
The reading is 1 V
